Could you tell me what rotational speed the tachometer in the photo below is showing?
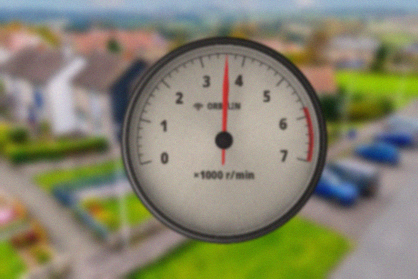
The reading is 3600 rpm
